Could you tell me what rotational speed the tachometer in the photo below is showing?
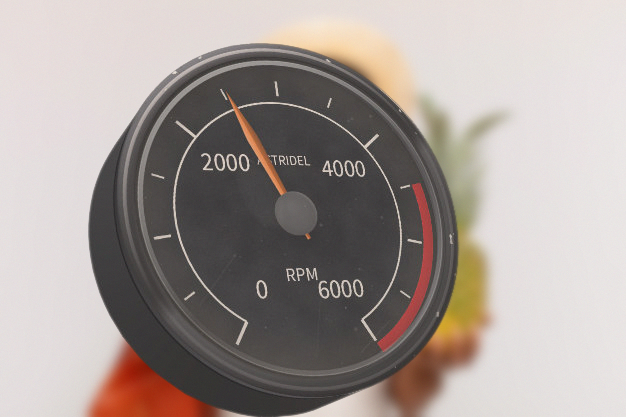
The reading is 2500 rpm
